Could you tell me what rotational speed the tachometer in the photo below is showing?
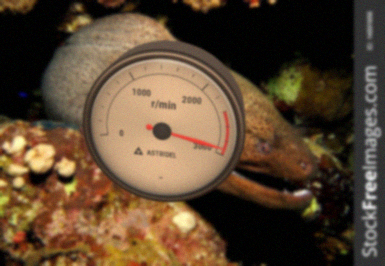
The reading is 2900 rpm
